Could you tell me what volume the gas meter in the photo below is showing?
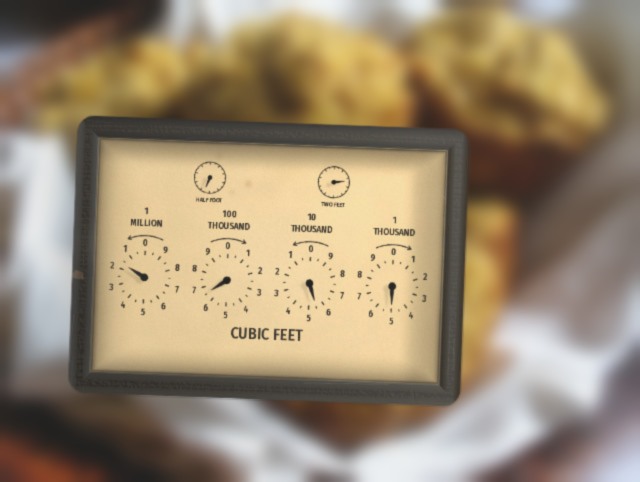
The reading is 165500 ft³
